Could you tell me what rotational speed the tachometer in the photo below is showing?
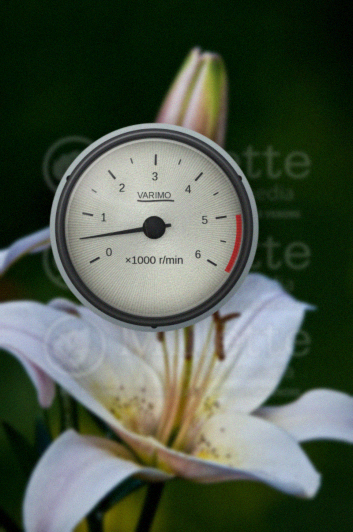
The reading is 500 rpm
